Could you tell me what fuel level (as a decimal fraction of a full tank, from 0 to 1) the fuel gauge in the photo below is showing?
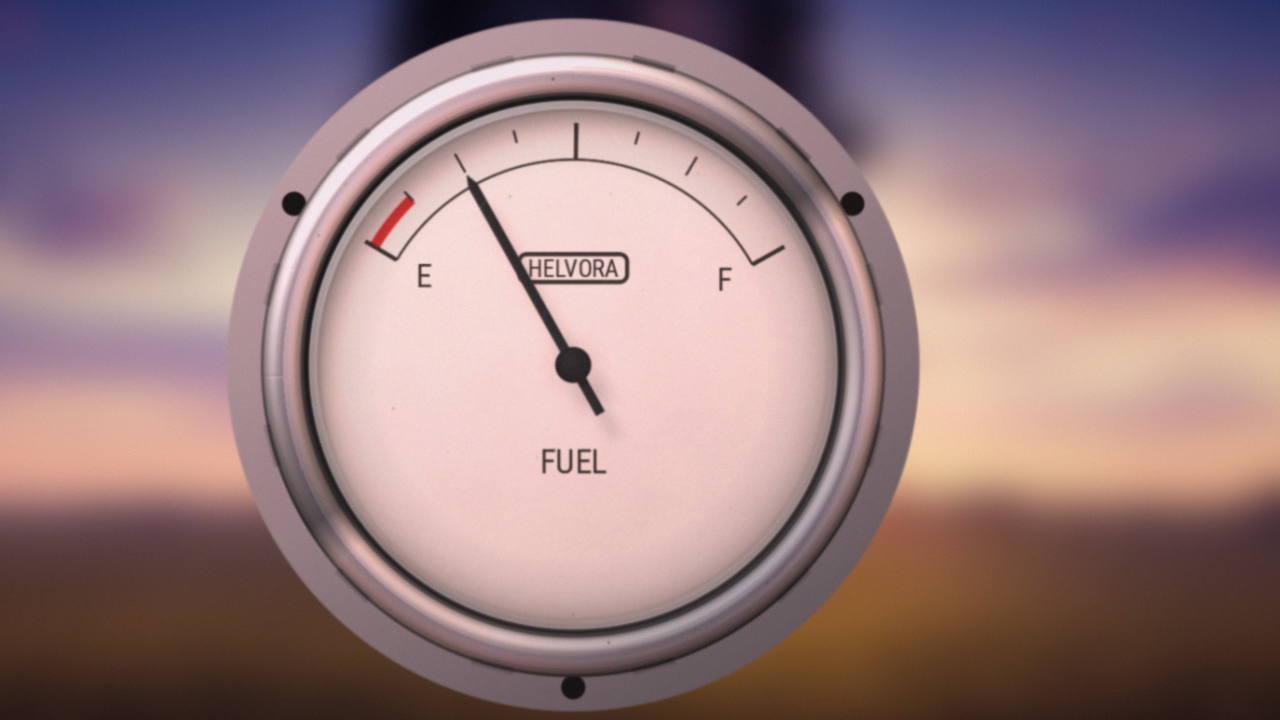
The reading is 0.25
